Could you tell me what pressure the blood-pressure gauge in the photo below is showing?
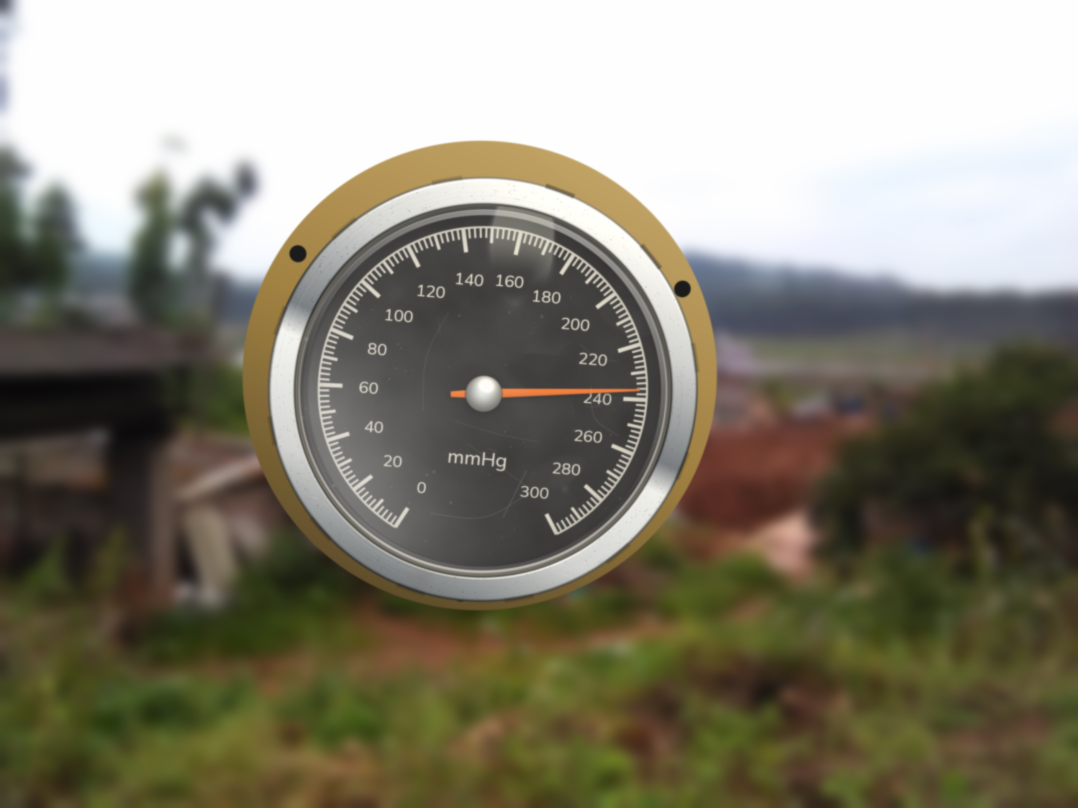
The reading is 236 mmHg
